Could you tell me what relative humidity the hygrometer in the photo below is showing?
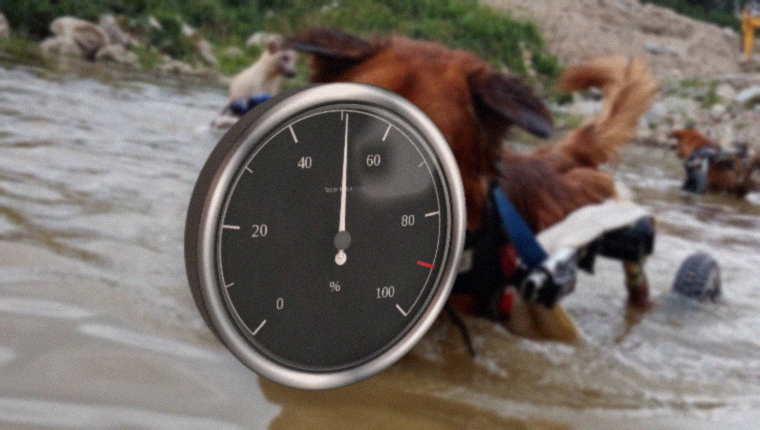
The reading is 50 %
